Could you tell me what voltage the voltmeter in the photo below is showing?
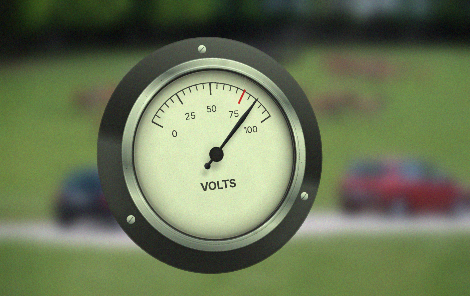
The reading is 85 V
